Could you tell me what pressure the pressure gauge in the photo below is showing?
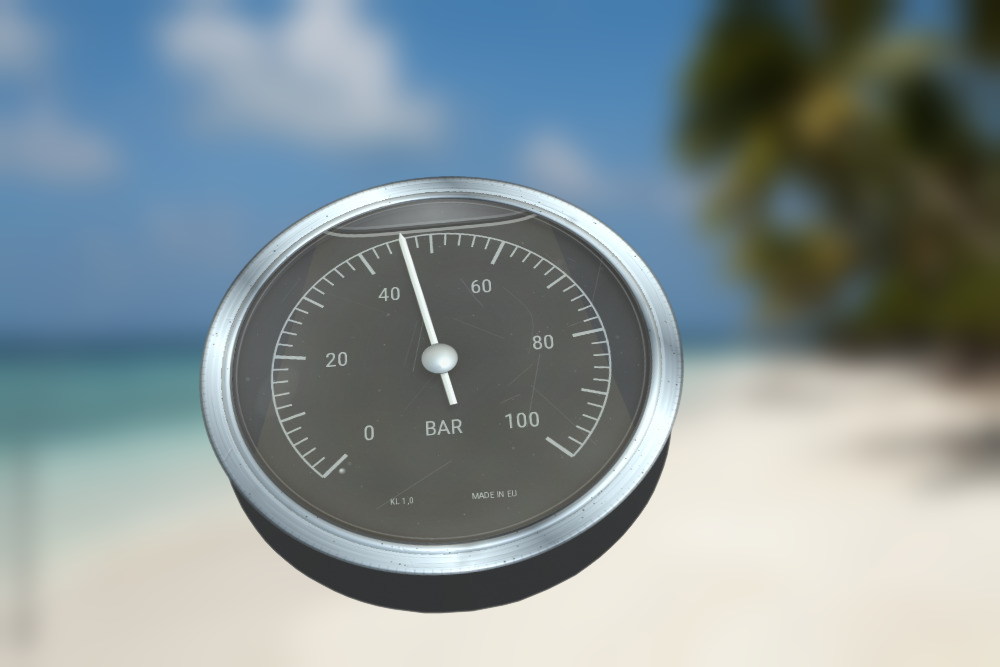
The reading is 46 bar
